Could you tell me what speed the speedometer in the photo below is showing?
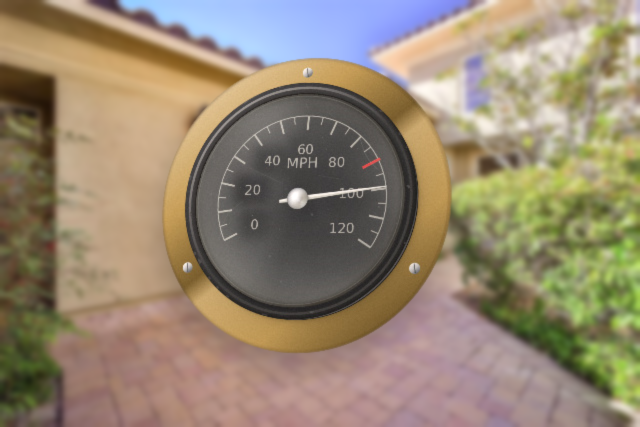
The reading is 100 mph
